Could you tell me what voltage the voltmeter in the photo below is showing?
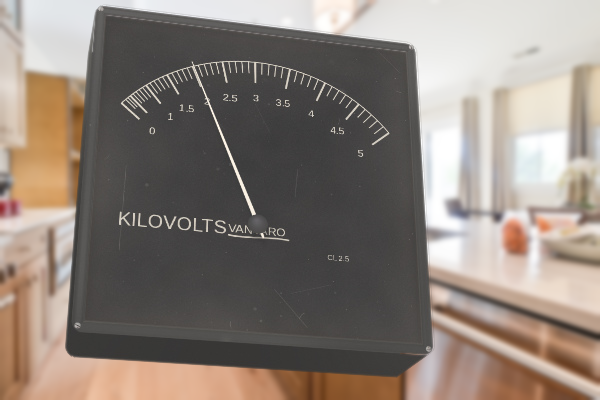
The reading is 2 kV
